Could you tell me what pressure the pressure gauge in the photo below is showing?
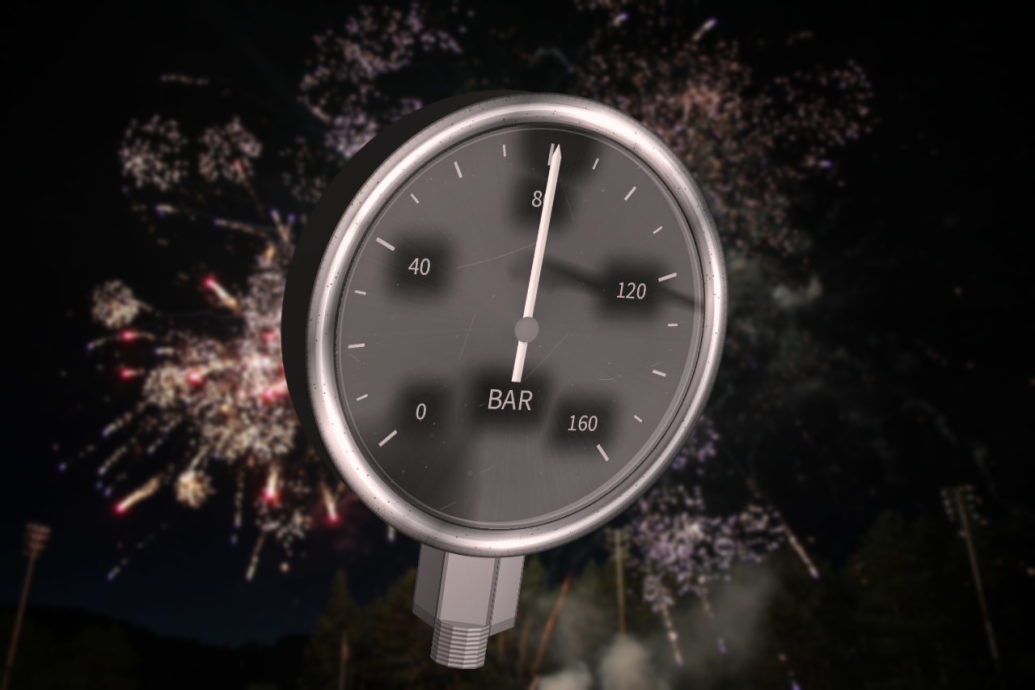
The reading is 80 bar
